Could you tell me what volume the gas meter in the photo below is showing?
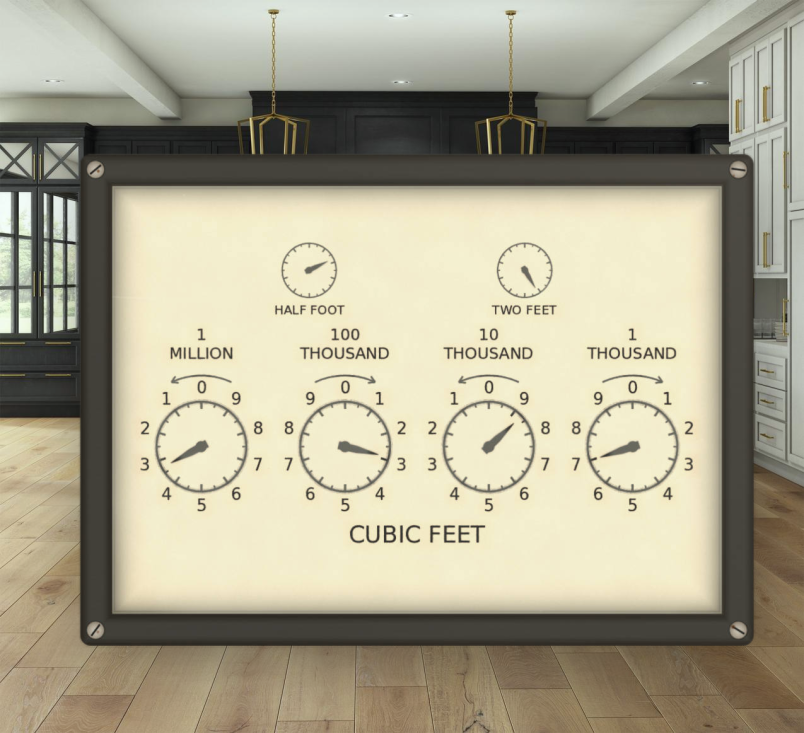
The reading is 328700 ft³
